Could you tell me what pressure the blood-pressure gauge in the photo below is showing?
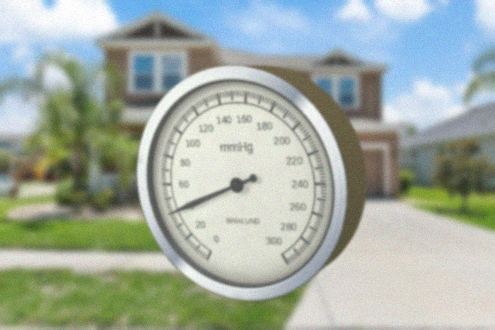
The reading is 40 mmHg
